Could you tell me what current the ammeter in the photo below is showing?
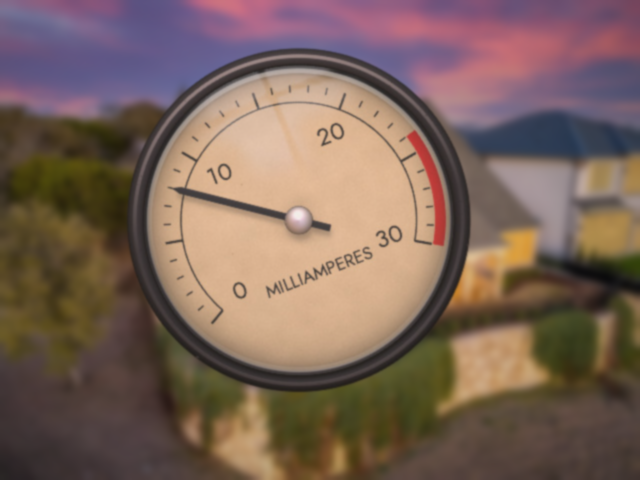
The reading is 8 mA
